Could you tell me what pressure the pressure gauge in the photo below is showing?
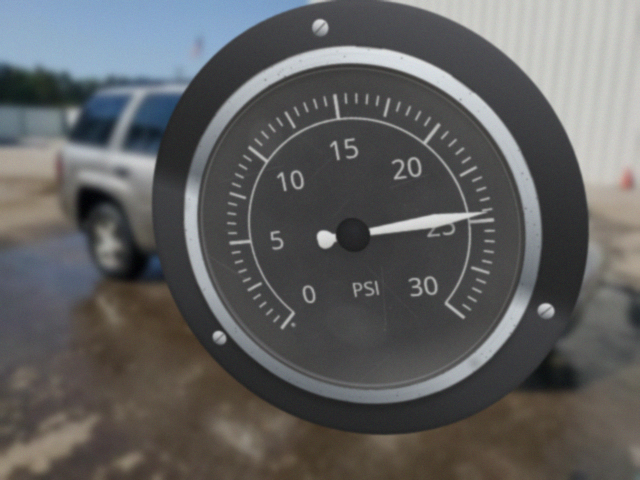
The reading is 24.5 psi
